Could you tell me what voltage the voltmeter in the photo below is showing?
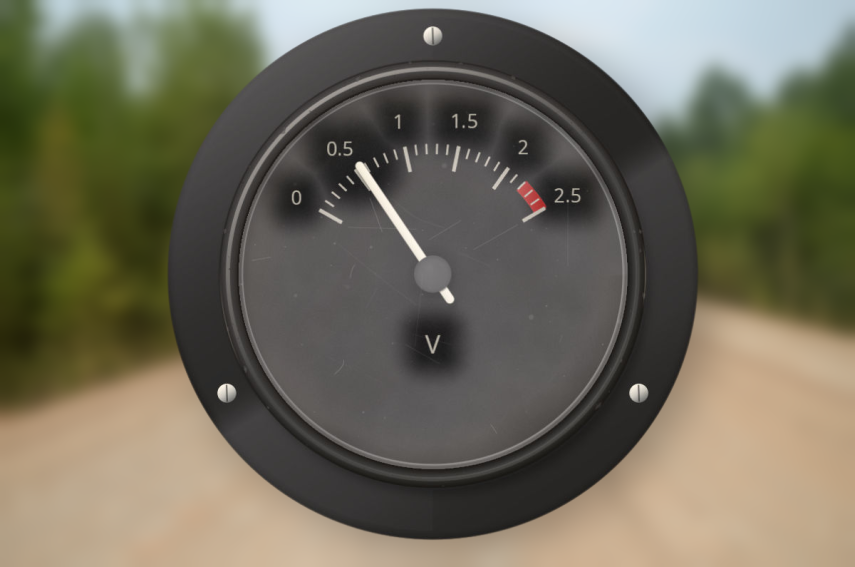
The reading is 0.55 V
